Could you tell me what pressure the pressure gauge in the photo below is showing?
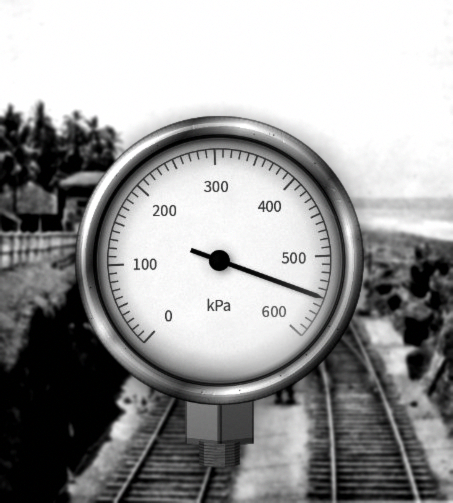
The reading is 550 kPa
